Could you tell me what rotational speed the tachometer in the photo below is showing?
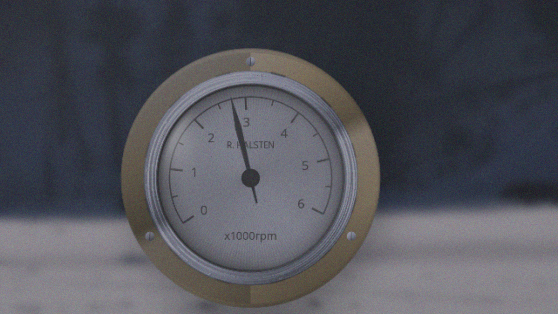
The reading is 2750 rpm
